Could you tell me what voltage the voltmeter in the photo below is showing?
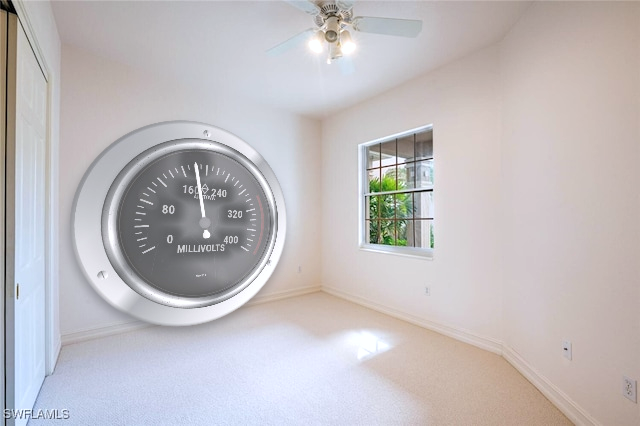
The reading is 180 mV
